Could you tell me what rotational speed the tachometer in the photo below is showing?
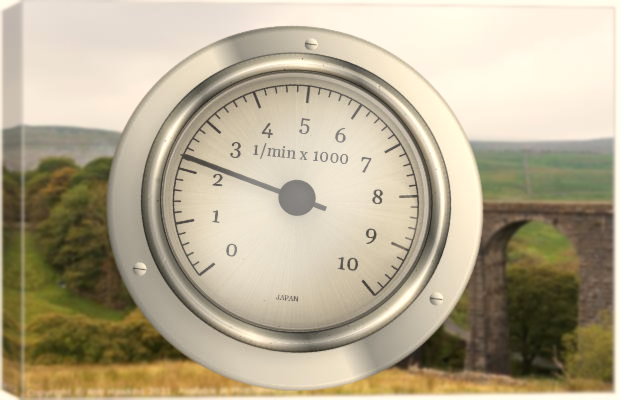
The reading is 2200 rpm
